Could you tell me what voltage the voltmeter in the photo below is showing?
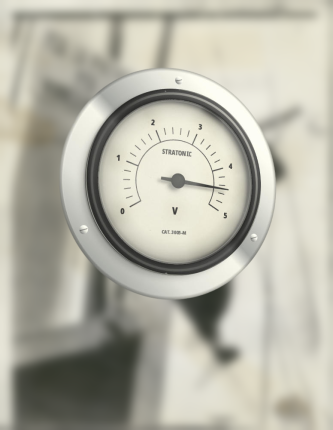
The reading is 4.5 V
